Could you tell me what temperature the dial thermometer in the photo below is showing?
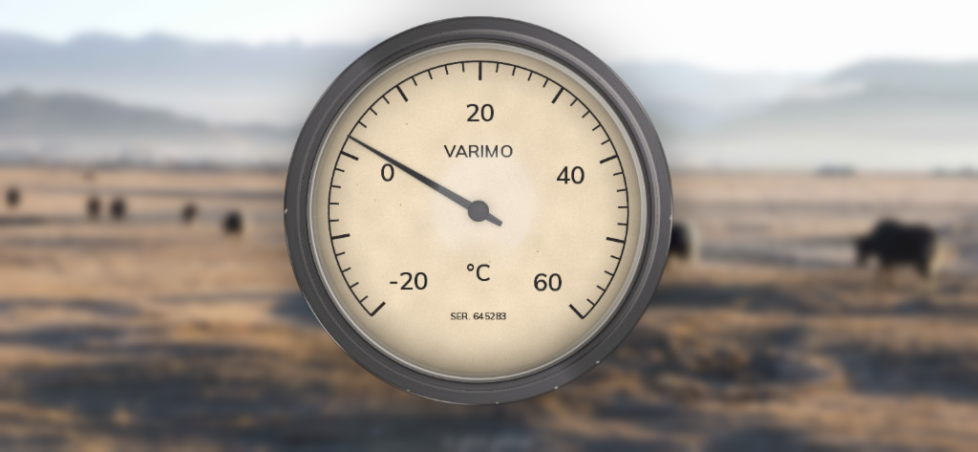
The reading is 2 °C
